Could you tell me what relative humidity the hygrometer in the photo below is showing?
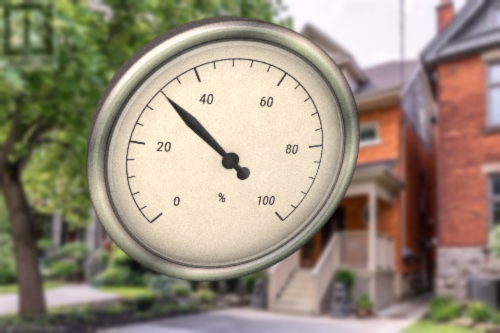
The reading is 32 %
